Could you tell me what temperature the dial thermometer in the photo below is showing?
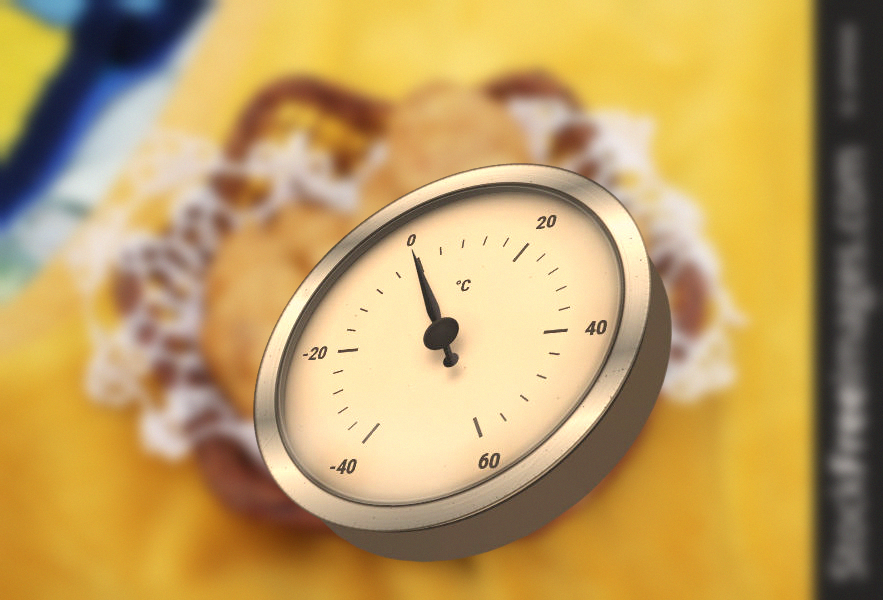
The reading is 0 °C
